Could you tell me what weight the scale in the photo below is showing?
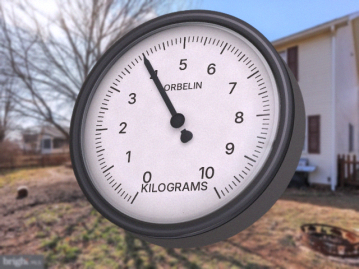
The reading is 4 kg
